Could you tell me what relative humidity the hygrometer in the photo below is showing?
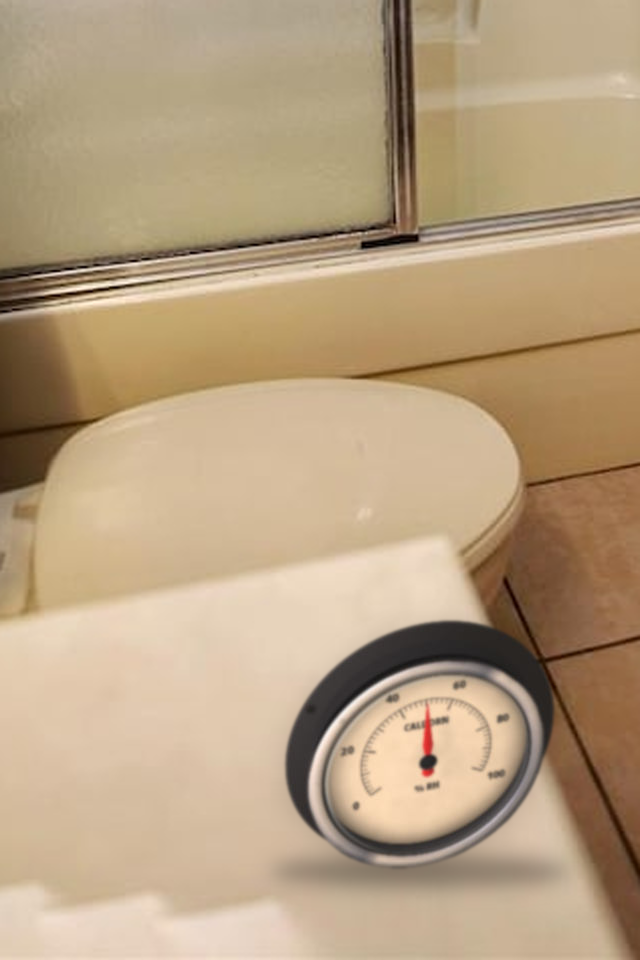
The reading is 50 %
